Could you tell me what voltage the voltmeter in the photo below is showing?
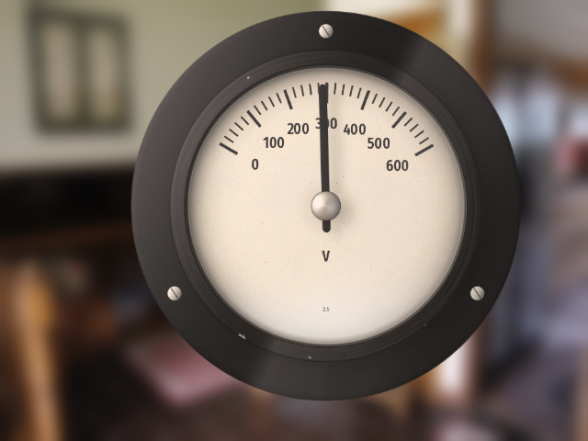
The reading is 290 V
